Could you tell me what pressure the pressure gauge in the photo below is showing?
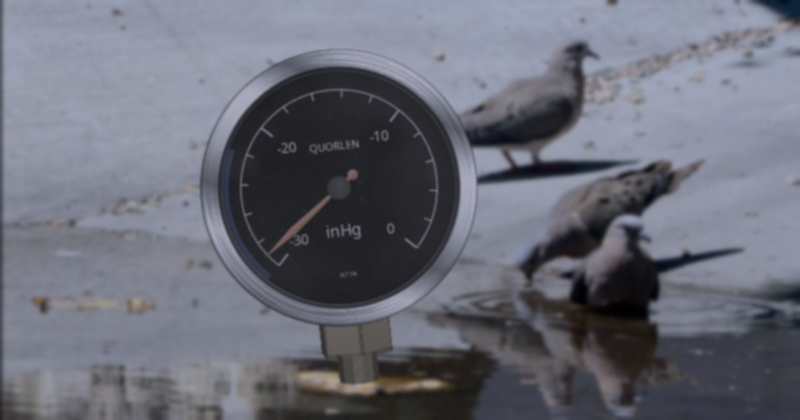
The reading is -29 inHg
